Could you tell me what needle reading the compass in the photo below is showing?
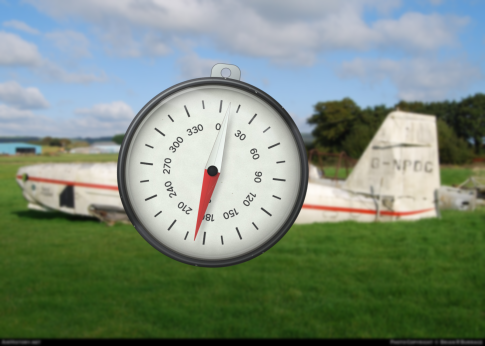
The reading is 187.5 °
